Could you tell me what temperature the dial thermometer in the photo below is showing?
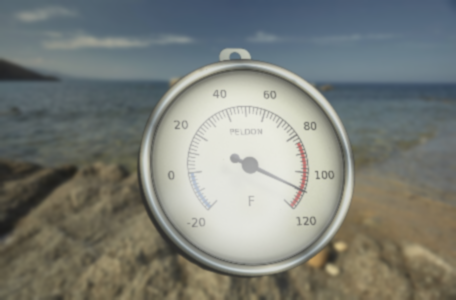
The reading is 110 °F
